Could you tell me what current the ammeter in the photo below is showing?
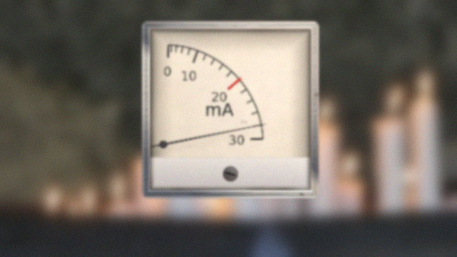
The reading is 28 mA
